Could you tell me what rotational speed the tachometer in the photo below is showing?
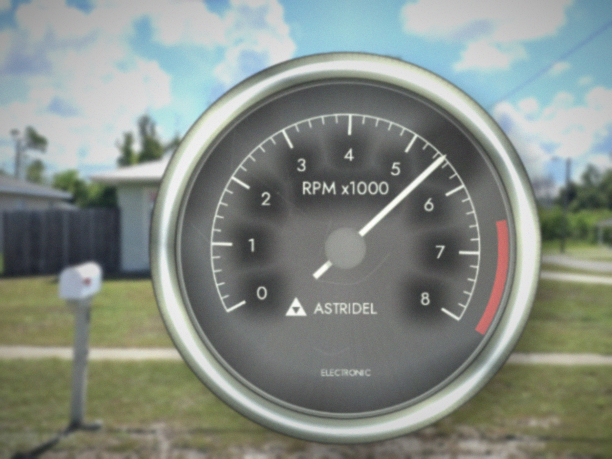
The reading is 5500 rpm
